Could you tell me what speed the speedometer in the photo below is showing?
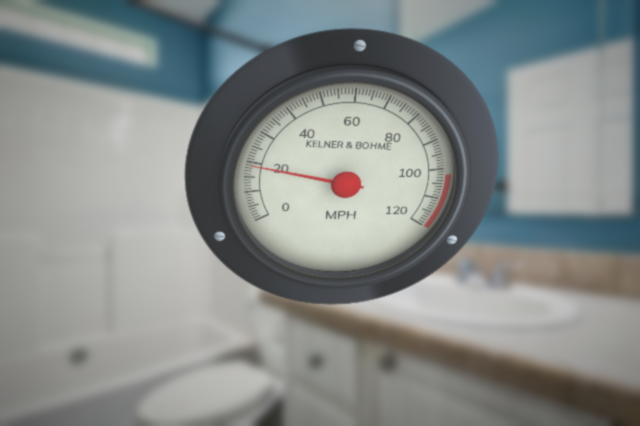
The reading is 20 mph
